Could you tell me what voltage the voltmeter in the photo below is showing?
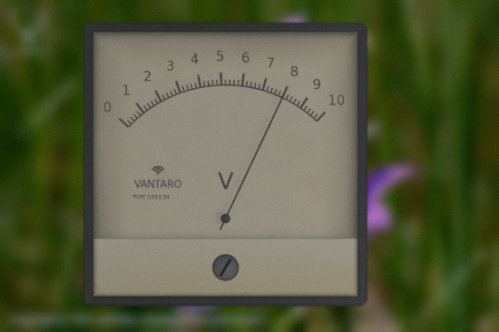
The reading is 8 V
